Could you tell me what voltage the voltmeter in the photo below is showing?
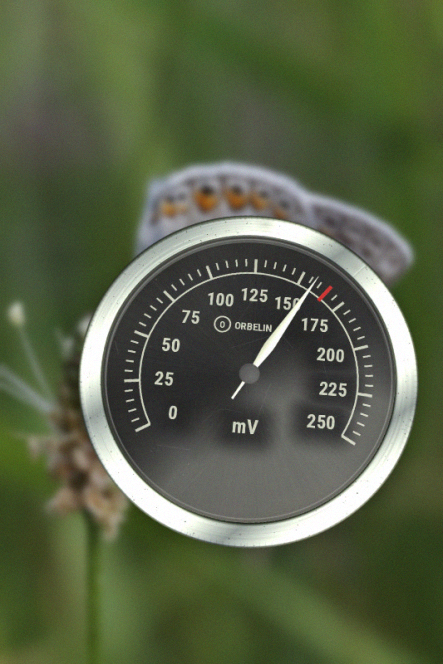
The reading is 157.5 mV
